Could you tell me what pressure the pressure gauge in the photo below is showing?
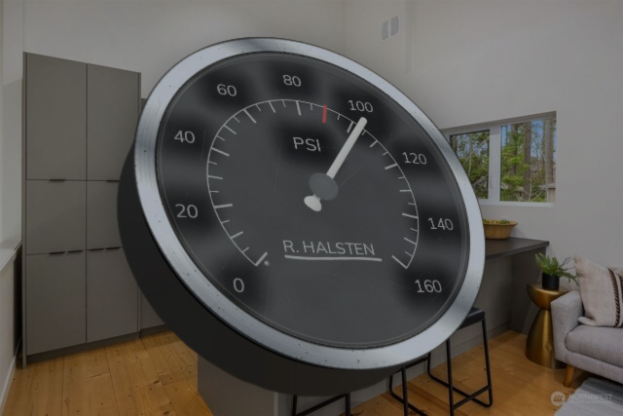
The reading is 102.5 psi
